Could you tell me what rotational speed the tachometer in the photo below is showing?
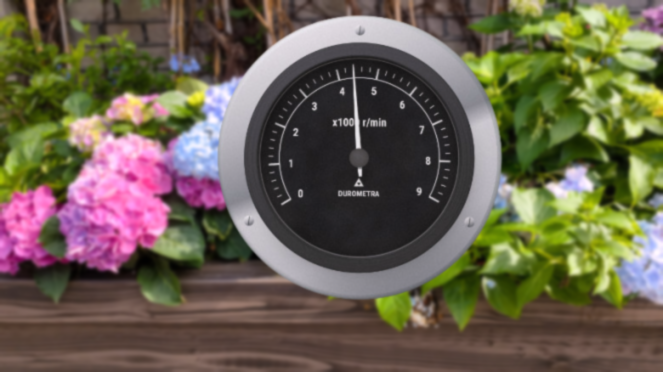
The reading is 4400 rpm
